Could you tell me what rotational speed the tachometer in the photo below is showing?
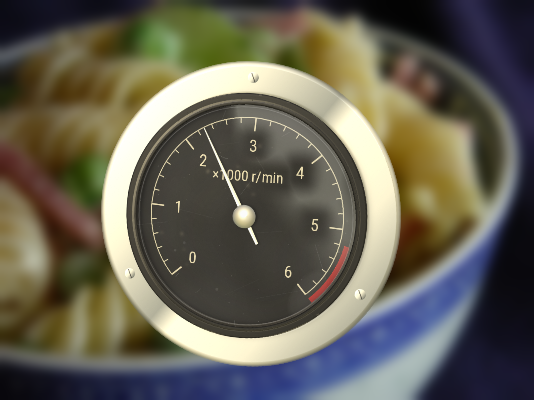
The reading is 2300 rpm
